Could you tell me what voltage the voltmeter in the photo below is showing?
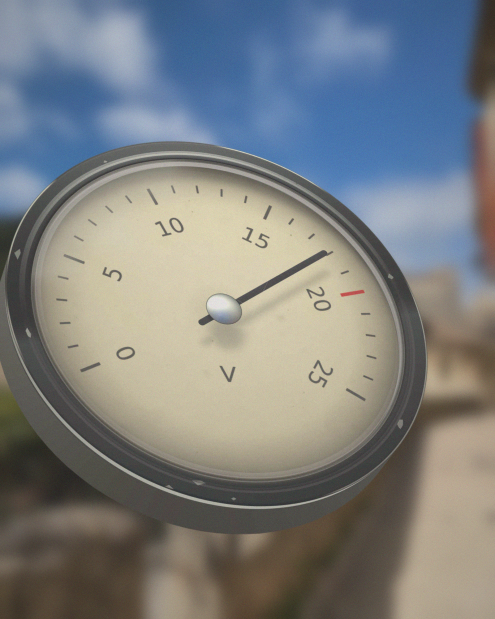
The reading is 18 V
